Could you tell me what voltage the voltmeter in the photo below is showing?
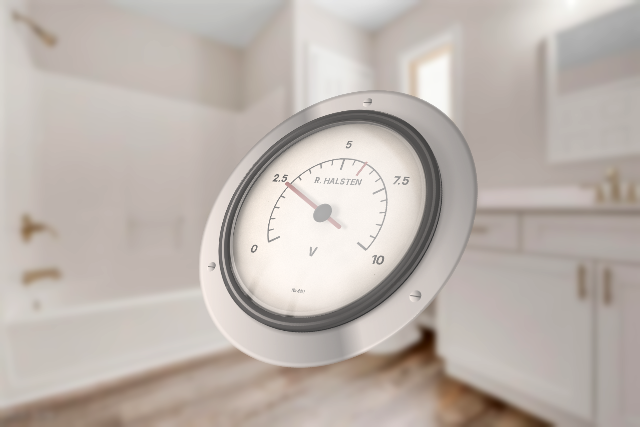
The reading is 2.5 V
